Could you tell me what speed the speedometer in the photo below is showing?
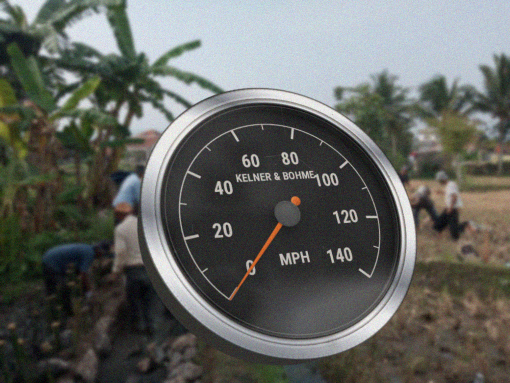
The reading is 0 mph
